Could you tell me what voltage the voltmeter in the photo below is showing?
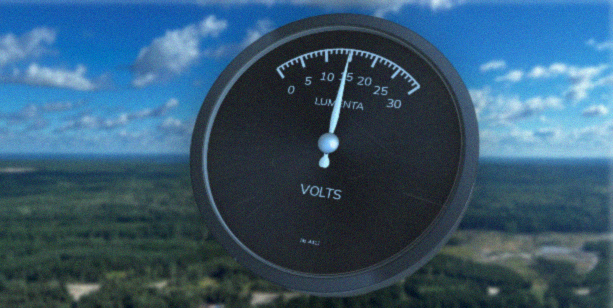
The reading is 15 V
